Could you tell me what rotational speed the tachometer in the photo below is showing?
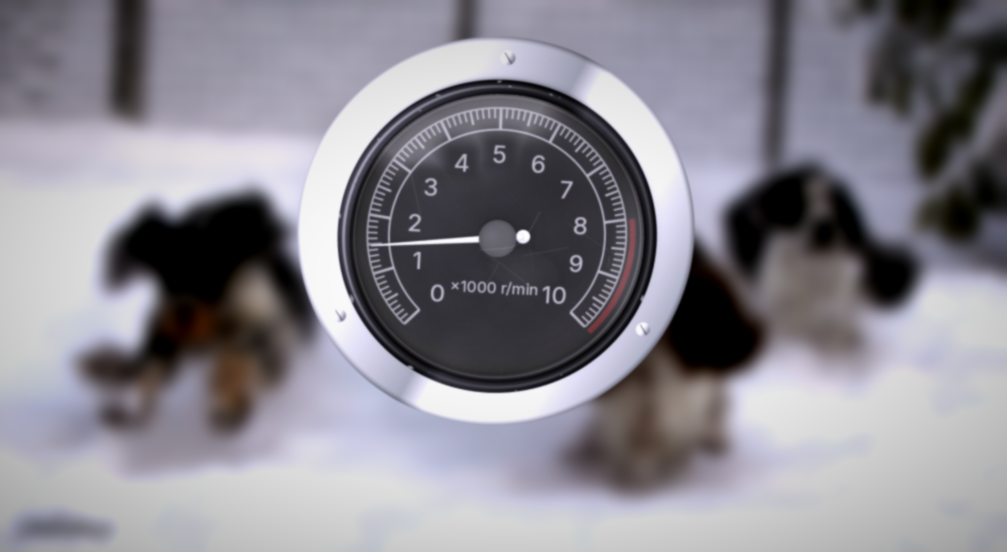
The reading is 1500 rpm
